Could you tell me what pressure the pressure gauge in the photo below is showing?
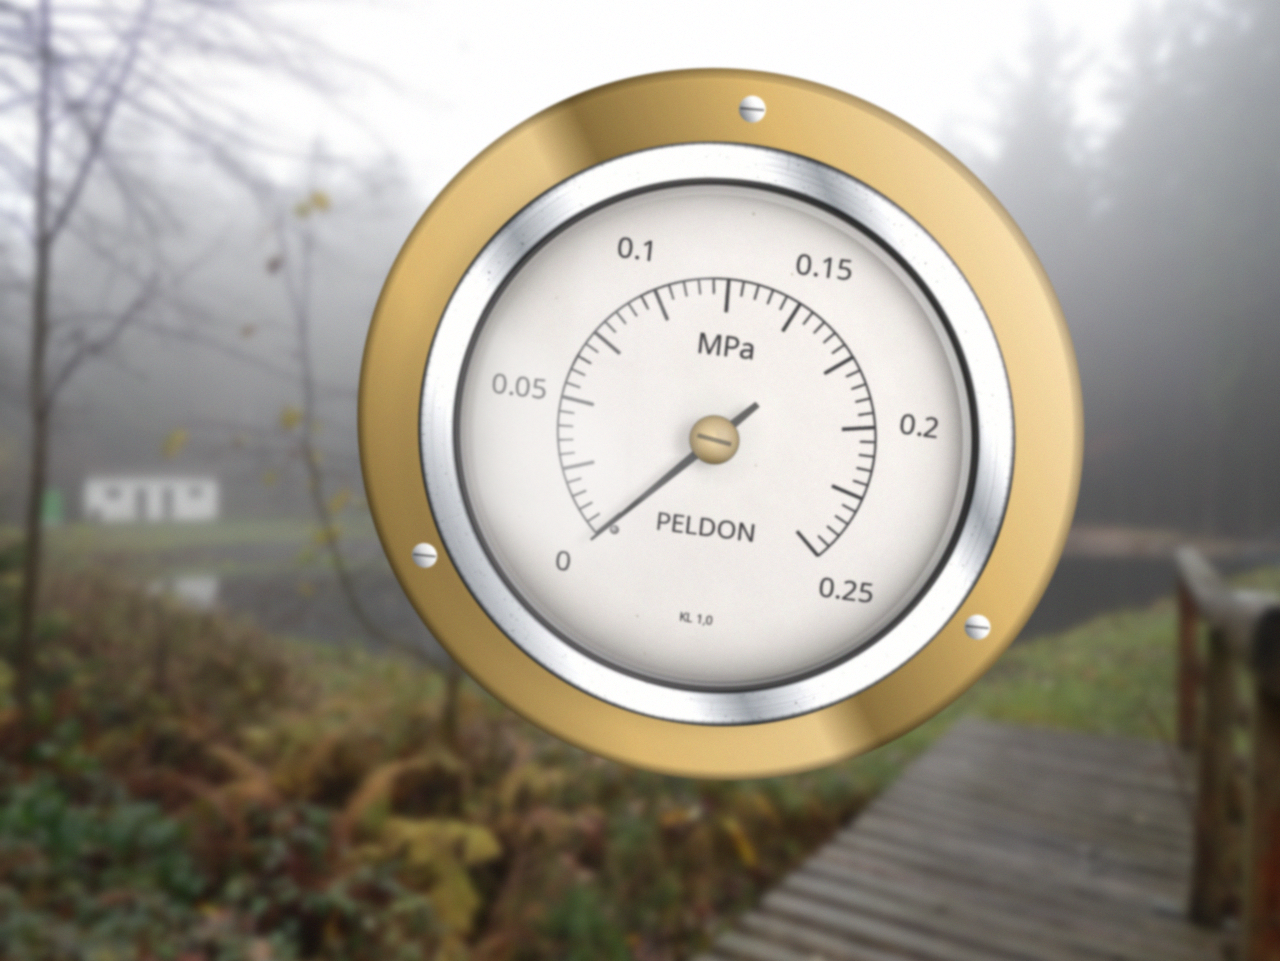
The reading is 0 MPa
